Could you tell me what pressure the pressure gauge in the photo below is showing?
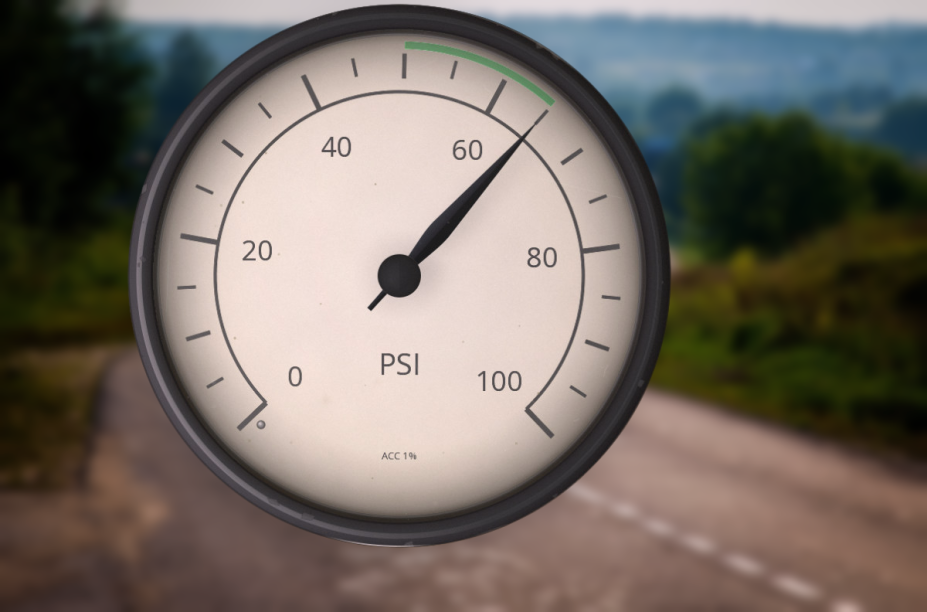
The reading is 65 psi
